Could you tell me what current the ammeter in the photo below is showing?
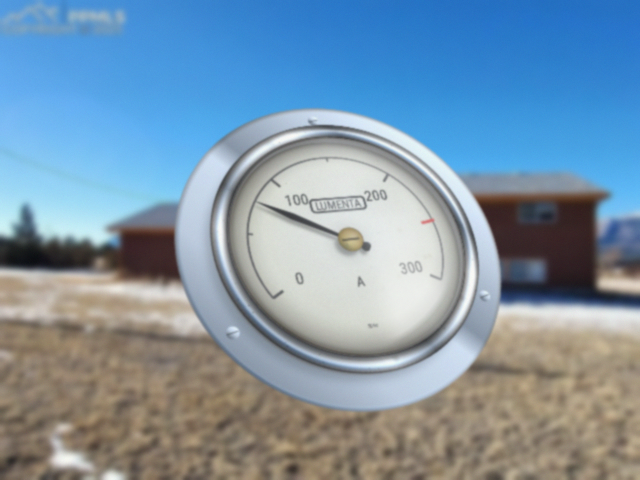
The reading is 75 A
